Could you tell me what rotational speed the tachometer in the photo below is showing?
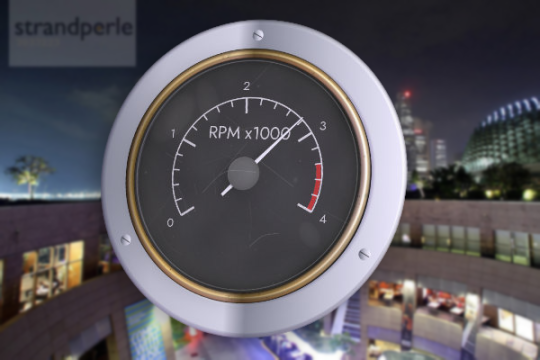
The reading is 2800 rpm
